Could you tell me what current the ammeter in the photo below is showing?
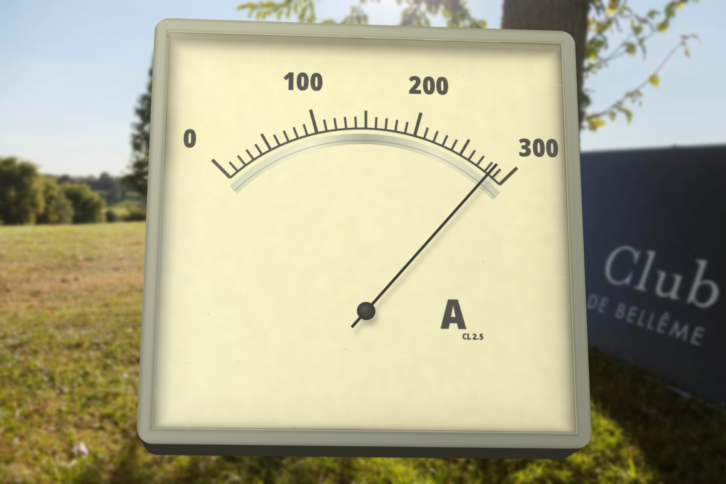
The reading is 285 A
